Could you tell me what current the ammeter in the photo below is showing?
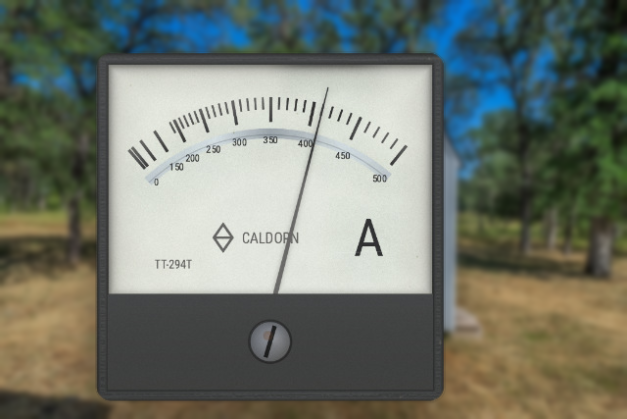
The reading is 410 A
